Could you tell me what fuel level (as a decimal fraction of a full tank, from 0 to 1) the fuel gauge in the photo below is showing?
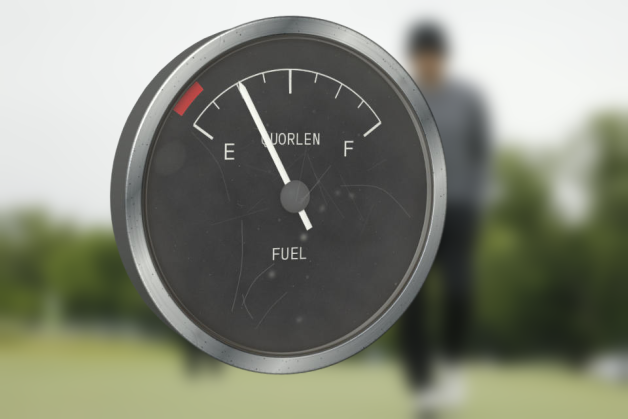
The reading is 0.25
